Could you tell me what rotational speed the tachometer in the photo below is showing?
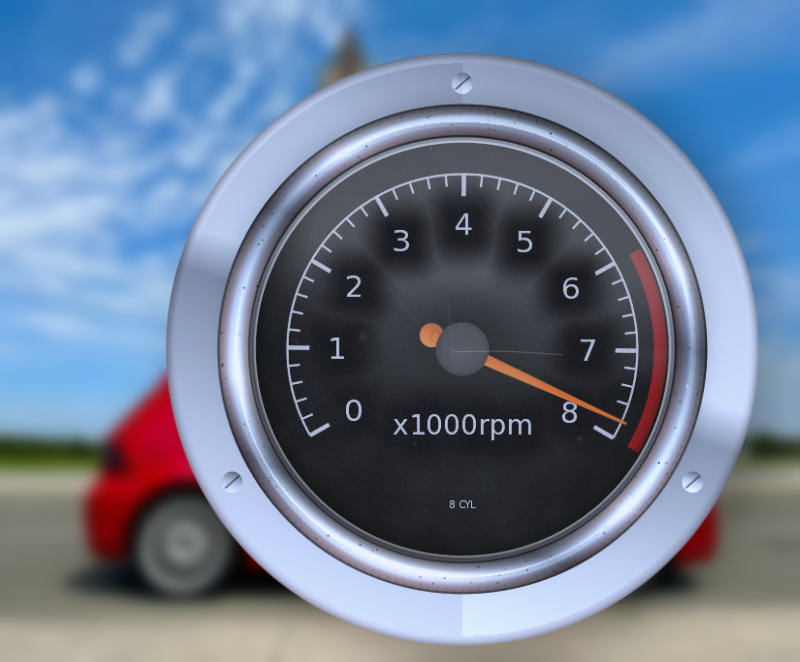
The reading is 7800 rpm
